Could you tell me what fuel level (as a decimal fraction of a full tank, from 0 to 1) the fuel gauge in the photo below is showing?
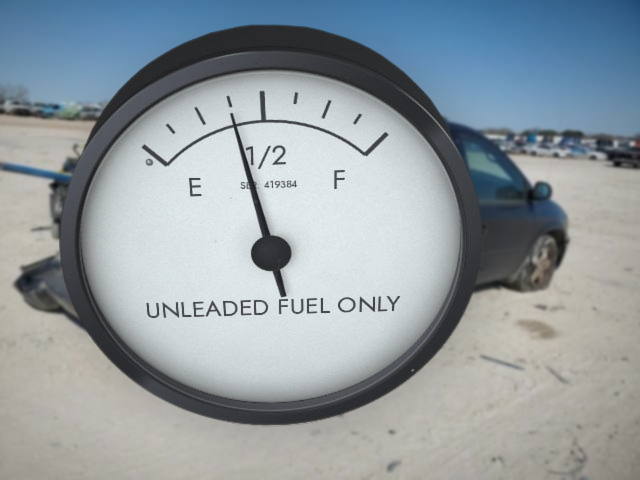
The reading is 0.375
